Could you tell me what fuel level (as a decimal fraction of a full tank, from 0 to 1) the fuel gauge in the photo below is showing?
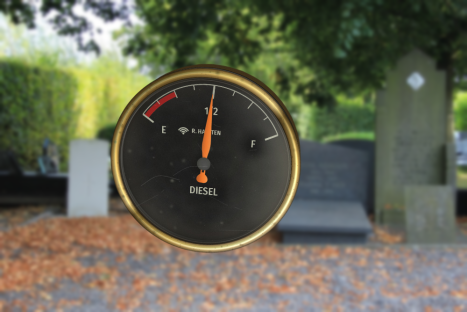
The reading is 0.5
